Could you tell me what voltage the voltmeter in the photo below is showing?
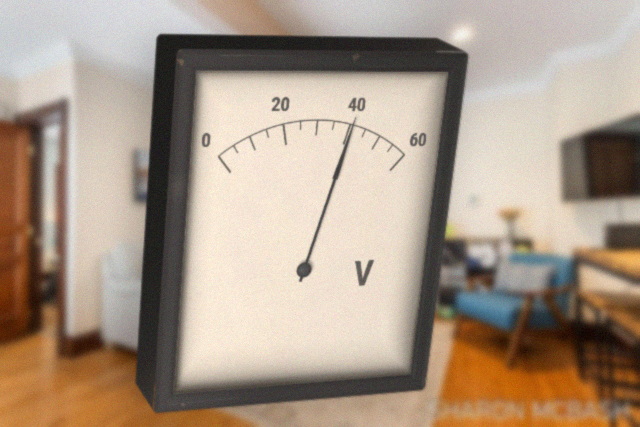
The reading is 40 V
